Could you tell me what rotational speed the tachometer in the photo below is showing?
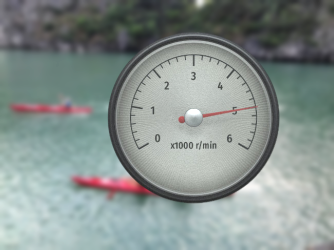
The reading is 5000 rpm
